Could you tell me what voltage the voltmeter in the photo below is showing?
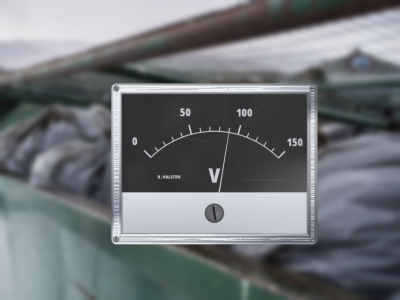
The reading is 90 V
